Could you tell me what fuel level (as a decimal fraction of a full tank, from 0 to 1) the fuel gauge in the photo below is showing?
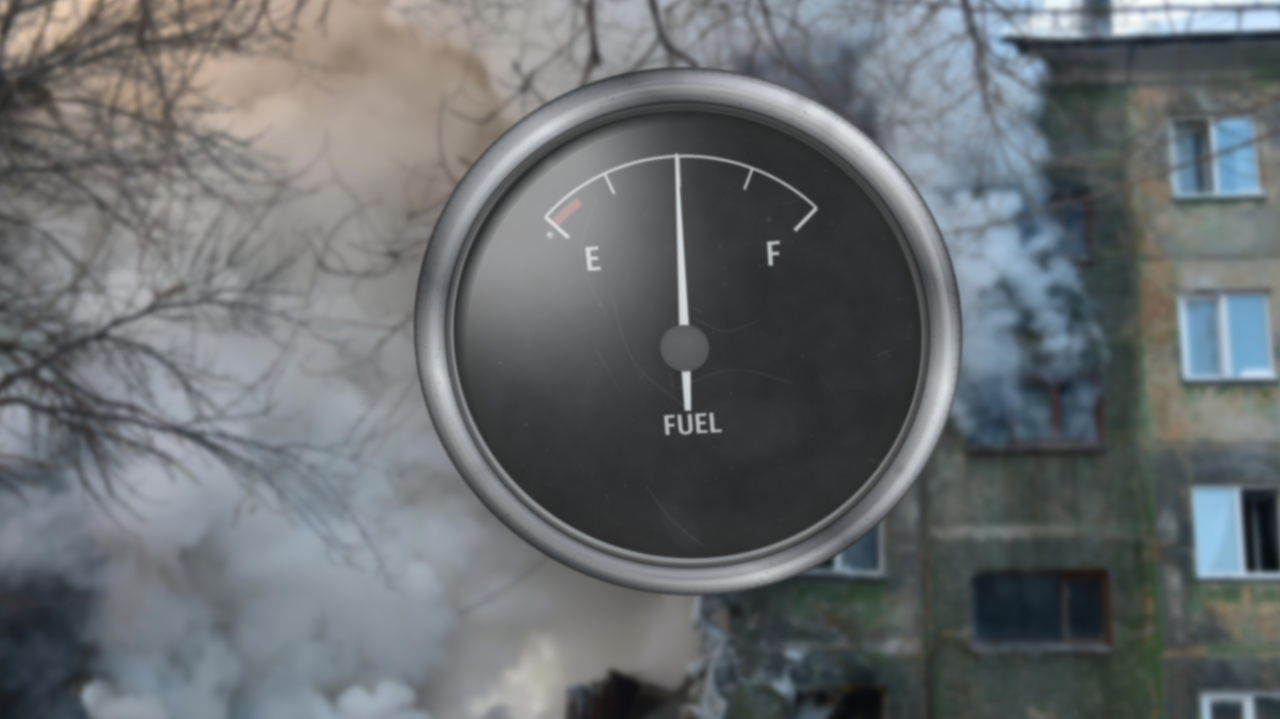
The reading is 0.5
